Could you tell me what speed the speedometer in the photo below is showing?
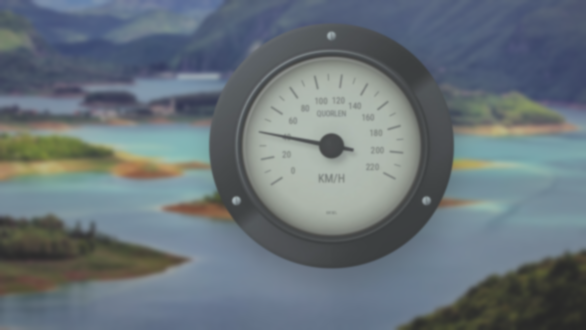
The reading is 40 km/h
